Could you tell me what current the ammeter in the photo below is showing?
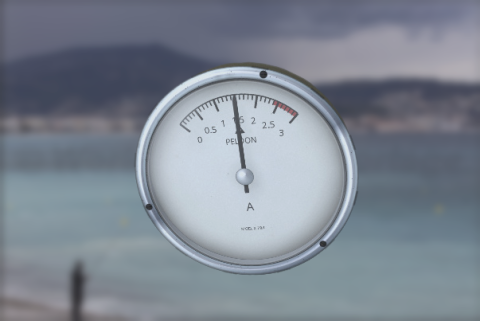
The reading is 1.5 A
